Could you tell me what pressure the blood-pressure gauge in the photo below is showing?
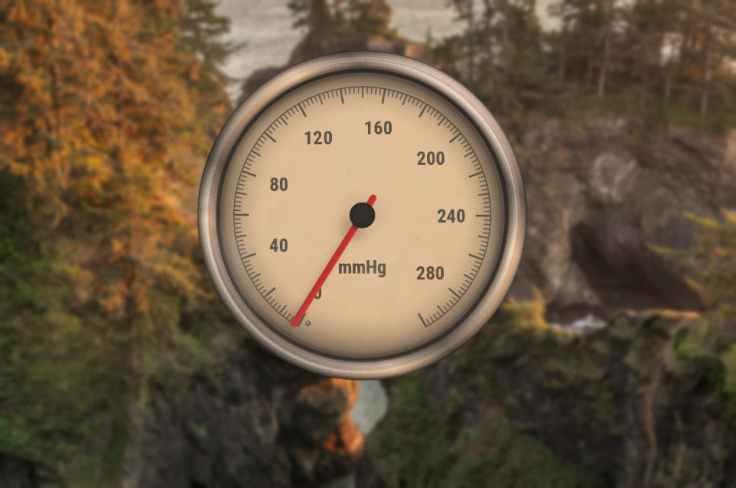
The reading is 2 mmHg
